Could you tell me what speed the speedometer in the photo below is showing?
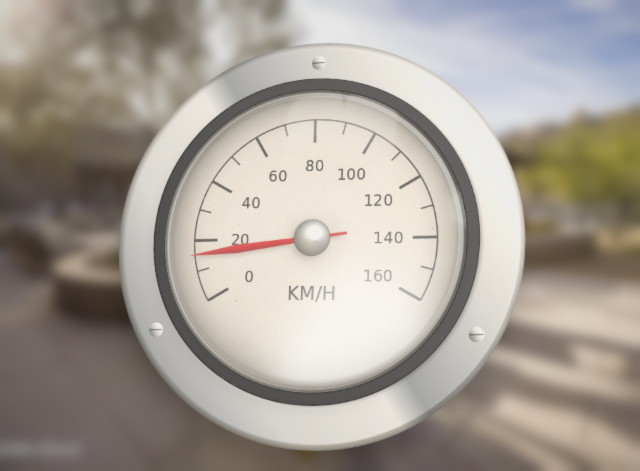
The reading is 15 km/h
